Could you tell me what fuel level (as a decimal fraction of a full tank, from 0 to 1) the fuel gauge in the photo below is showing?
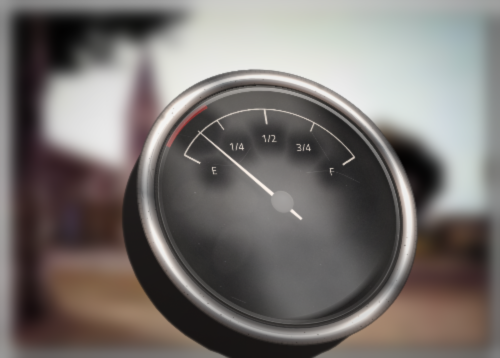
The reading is 0.125
